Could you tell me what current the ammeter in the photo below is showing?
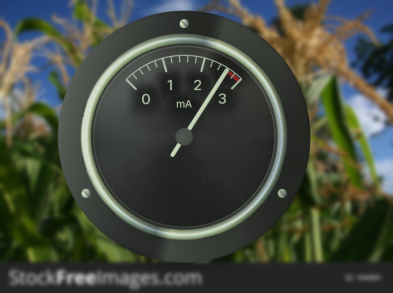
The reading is 2.6 mA
